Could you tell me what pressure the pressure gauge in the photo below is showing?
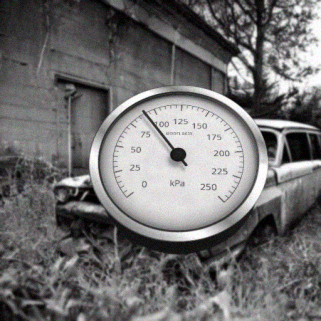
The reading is 90 kPa
